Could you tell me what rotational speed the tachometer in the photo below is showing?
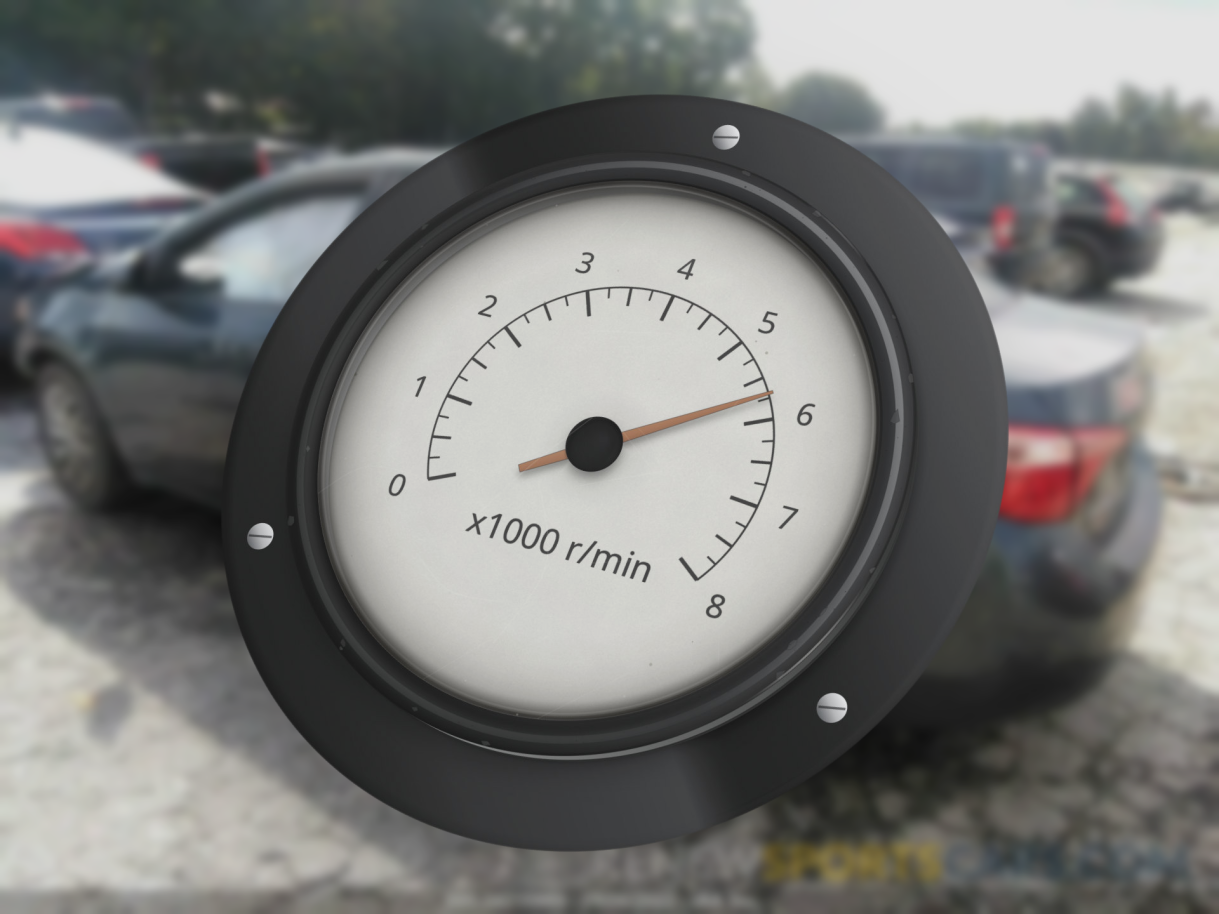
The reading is 5750 rpm
